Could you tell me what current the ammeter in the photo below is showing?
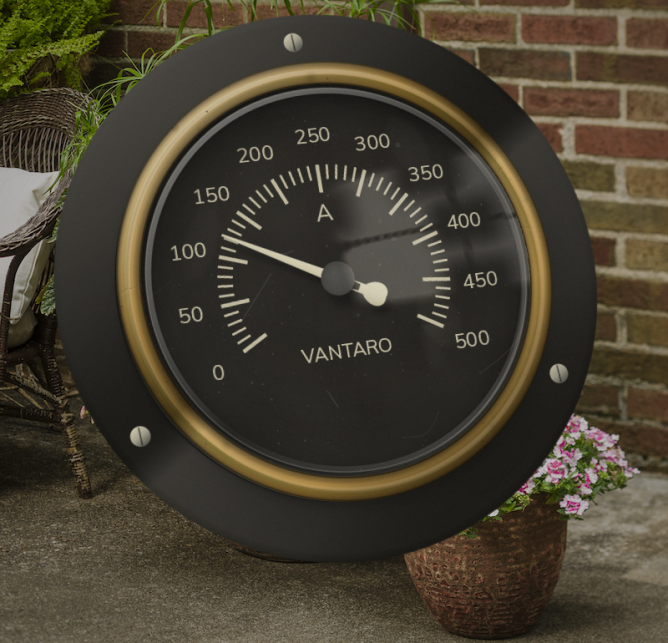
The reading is 120 A
